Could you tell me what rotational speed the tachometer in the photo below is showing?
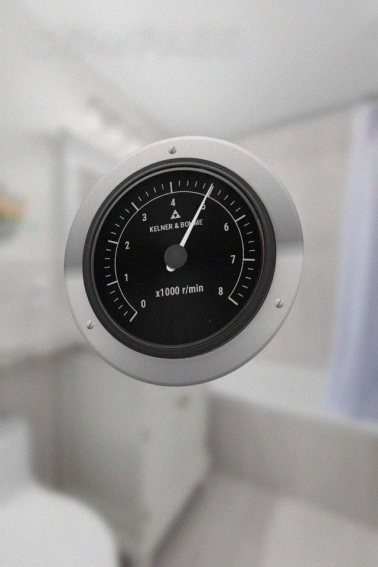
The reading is 5000 rpm
